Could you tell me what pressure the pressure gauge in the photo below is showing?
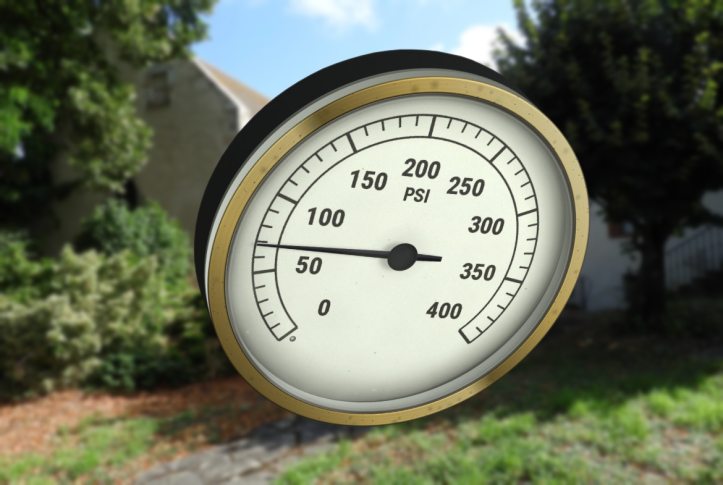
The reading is 70 psi
